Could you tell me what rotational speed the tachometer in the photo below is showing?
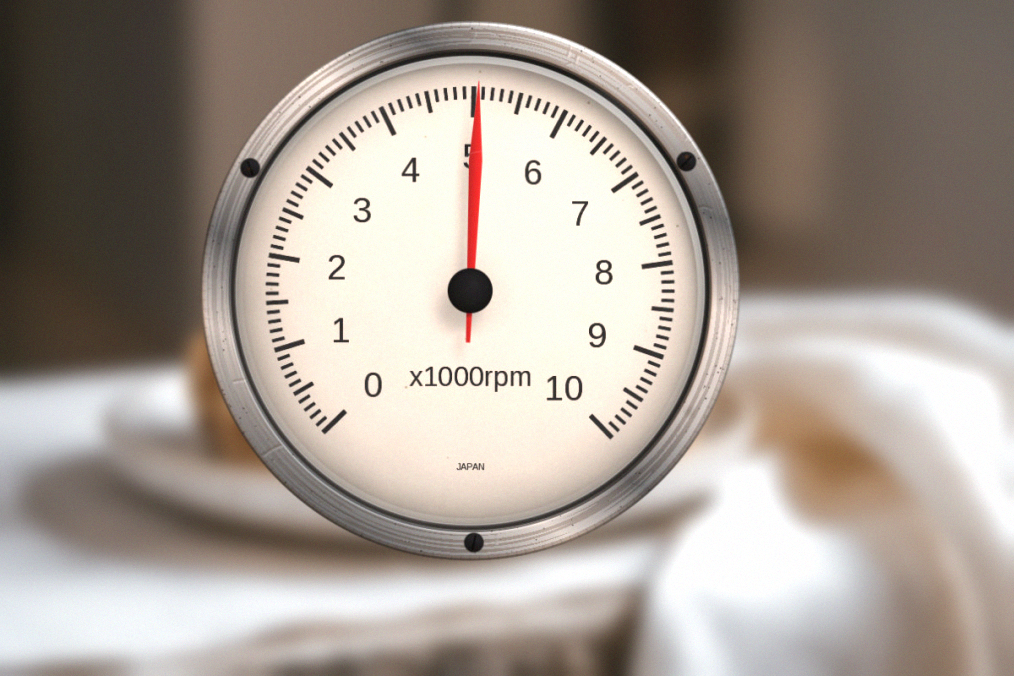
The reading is 5050 rpm
